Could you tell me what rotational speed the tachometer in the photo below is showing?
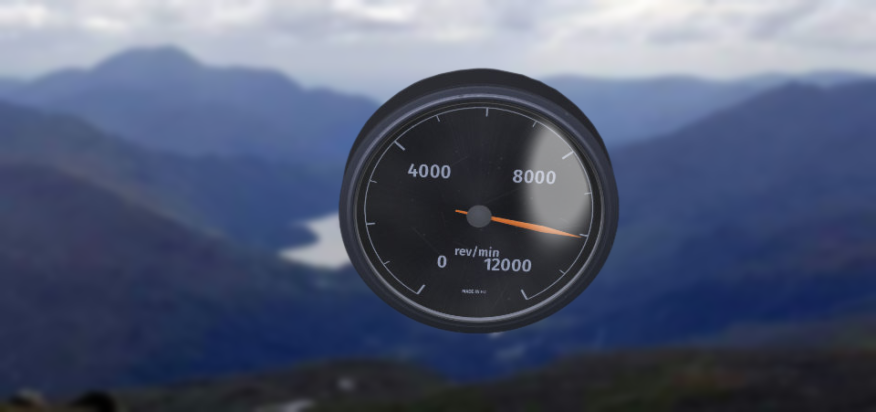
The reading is 10000 rpm
